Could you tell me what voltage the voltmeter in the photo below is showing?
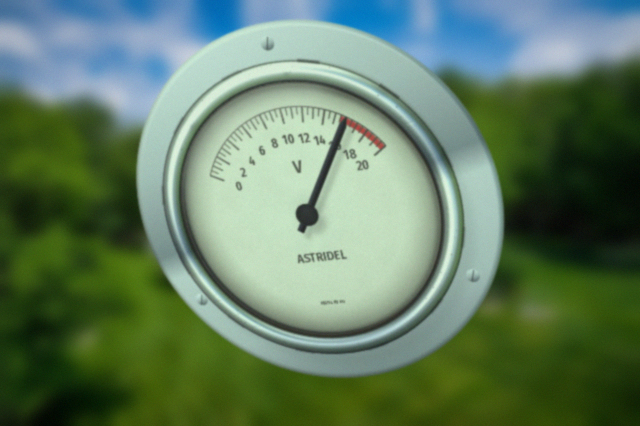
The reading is 16 V
